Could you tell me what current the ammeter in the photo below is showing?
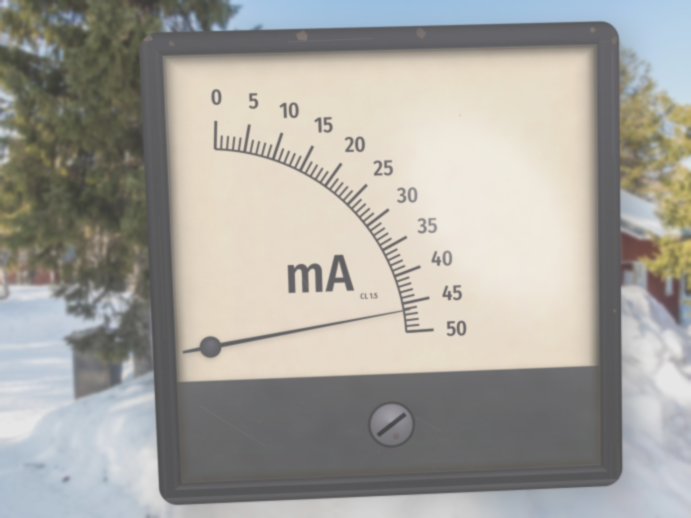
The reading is 46 mA
